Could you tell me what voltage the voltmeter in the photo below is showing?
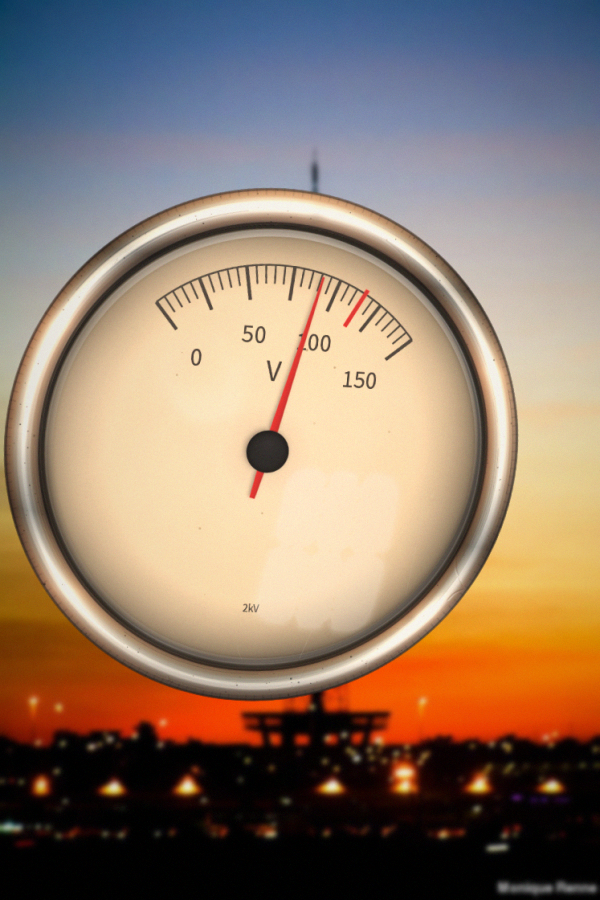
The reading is 90 V
